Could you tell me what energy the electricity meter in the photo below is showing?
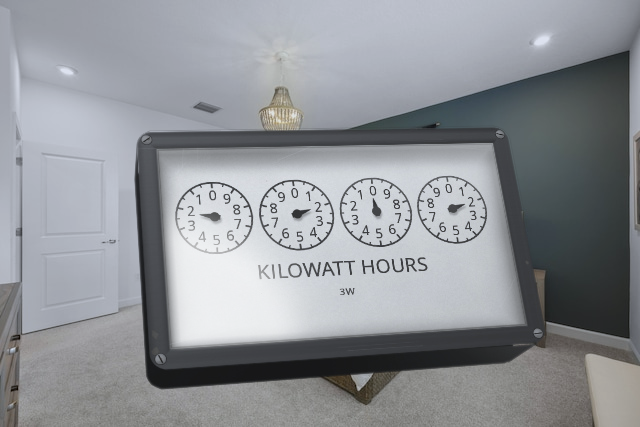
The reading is 2202 kWh
